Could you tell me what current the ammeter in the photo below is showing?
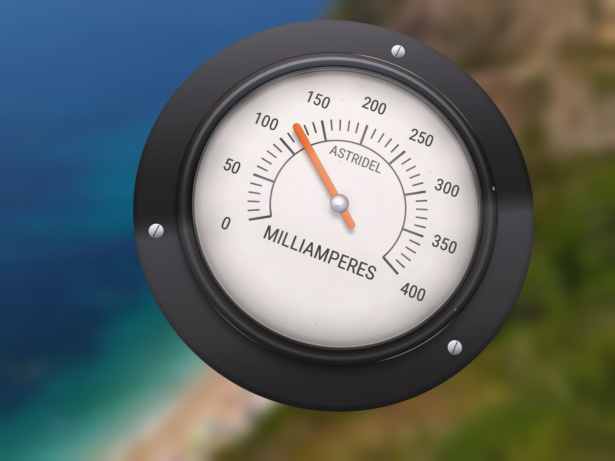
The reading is 120 mA
